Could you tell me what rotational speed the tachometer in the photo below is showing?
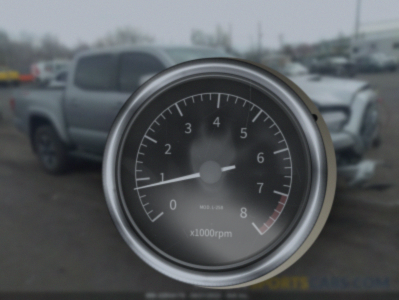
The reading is 800 rpm
